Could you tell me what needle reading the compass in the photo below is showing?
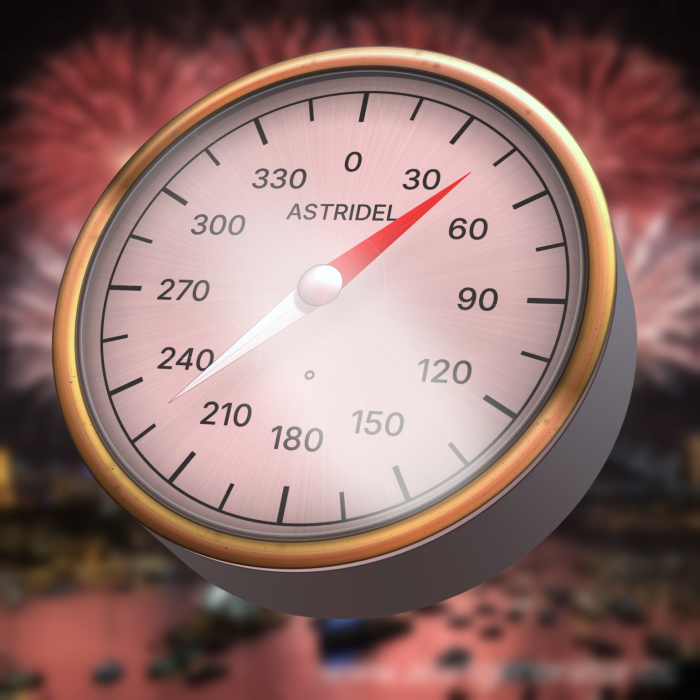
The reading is 45 °
